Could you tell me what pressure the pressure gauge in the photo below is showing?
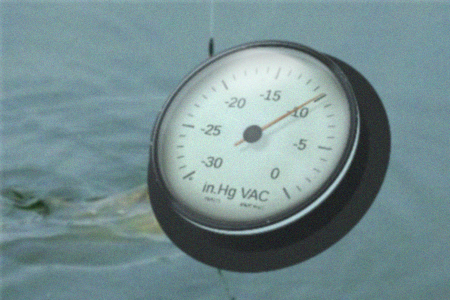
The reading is -10 inHg
